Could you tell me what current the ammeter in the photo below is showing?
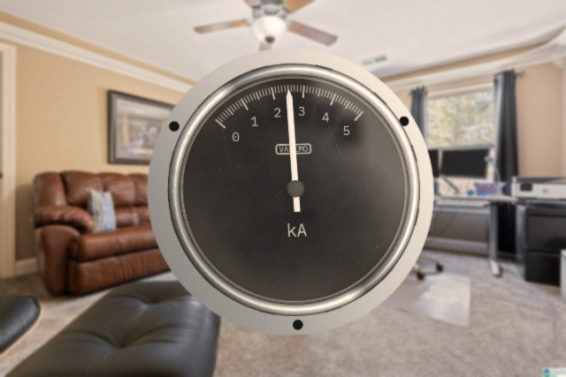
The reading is 2.5 kA
